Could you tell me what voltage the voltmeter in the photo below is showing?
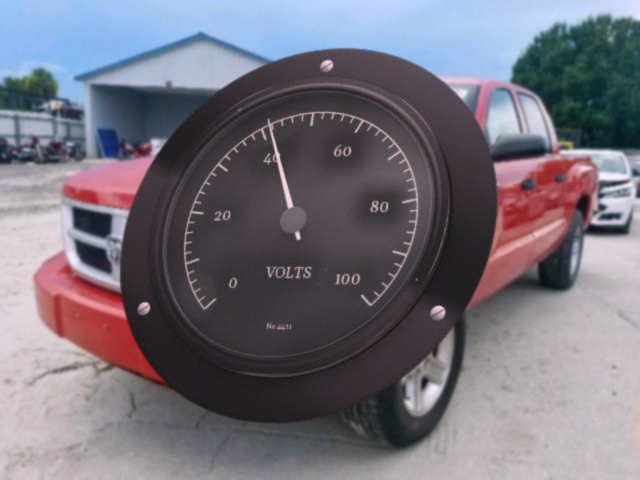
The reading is 42 V
